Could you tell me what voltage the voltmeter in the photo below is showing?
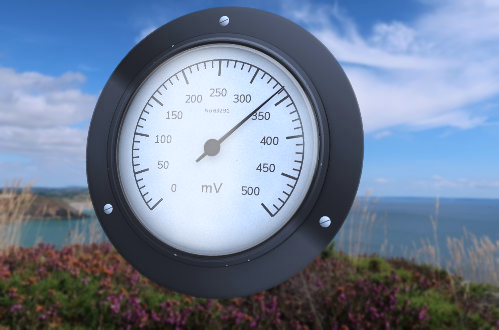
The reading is 340 mV
